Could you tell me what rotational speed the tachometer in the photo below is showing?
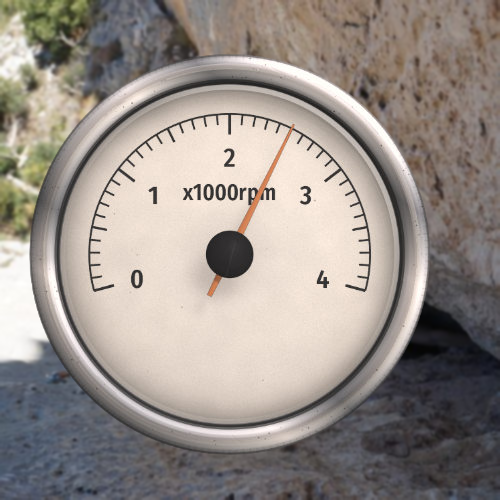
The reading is 2500 rpm
